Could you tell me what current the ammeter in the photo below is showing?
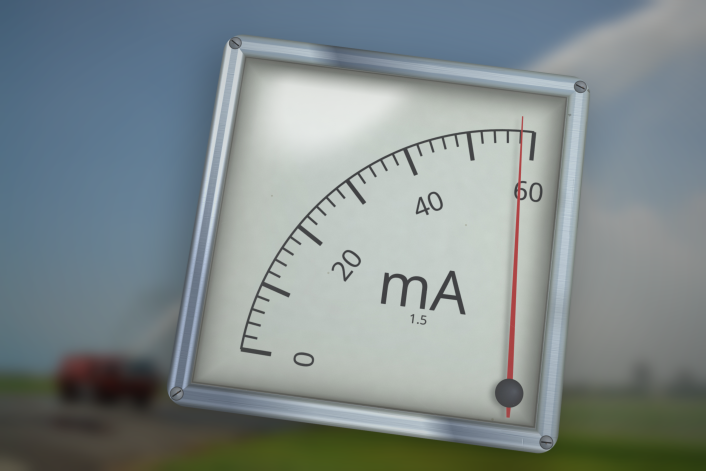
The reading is 58 mA
